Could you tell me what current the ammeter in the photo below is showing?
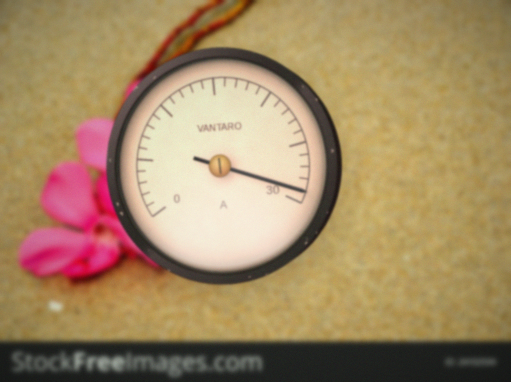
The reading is 29 A
